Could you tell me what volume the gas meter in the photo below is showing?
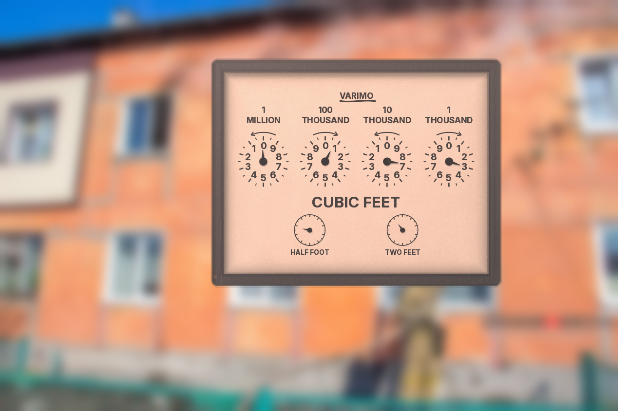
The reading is 7300 ft³
